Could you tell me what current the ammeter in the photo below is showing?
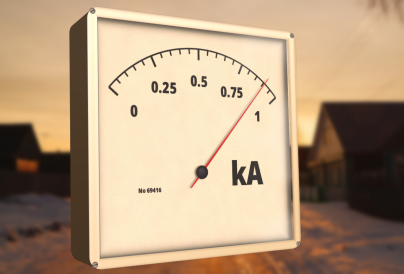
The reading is 0.9 kA
